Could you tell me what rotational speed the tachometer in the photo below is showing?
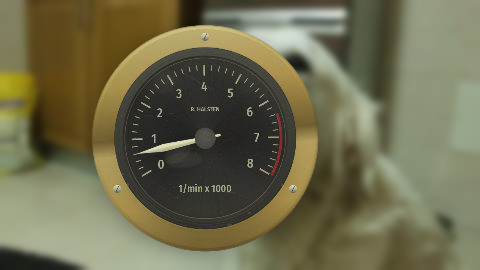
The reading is 600 rpm
